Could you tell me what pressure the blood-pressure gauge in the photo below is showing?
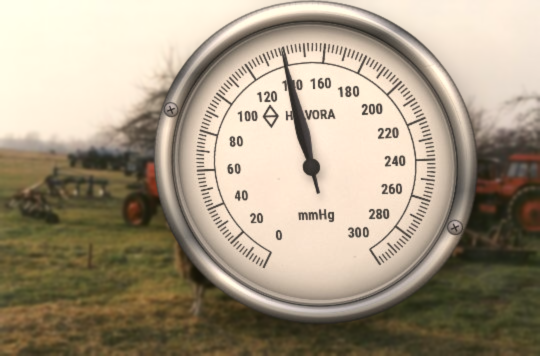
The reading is 140 mmHg
